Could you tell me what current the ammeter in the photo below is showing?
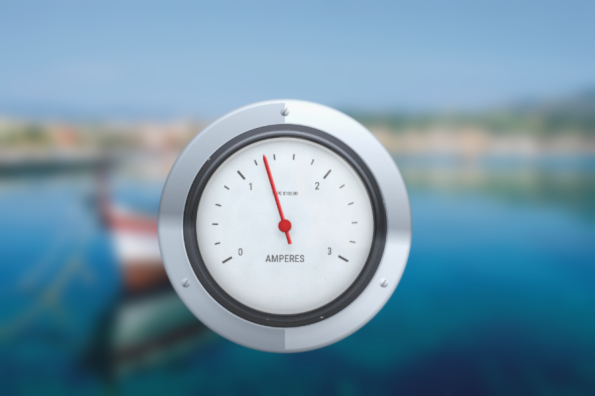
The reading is 1.3 A
